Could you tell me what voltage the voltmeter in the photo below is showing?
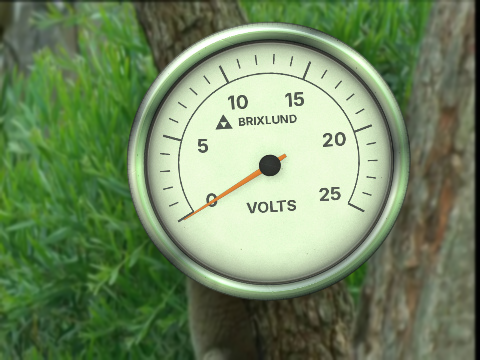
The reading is 0 V
